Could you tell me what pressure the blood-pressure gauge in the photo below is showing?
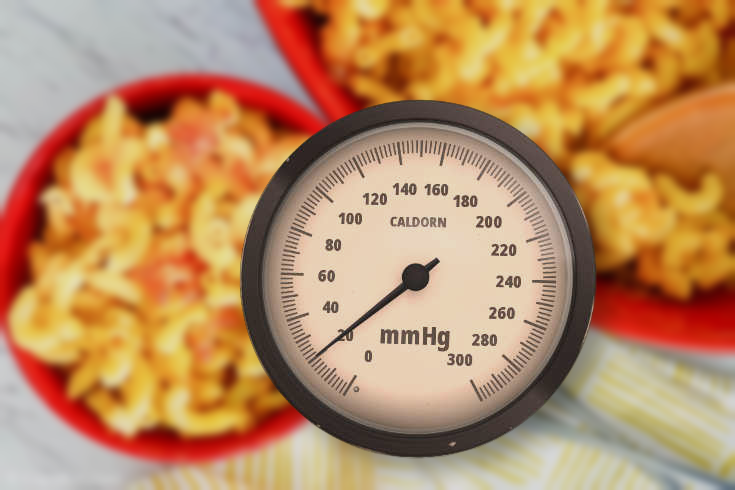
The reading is 20 mmHg
